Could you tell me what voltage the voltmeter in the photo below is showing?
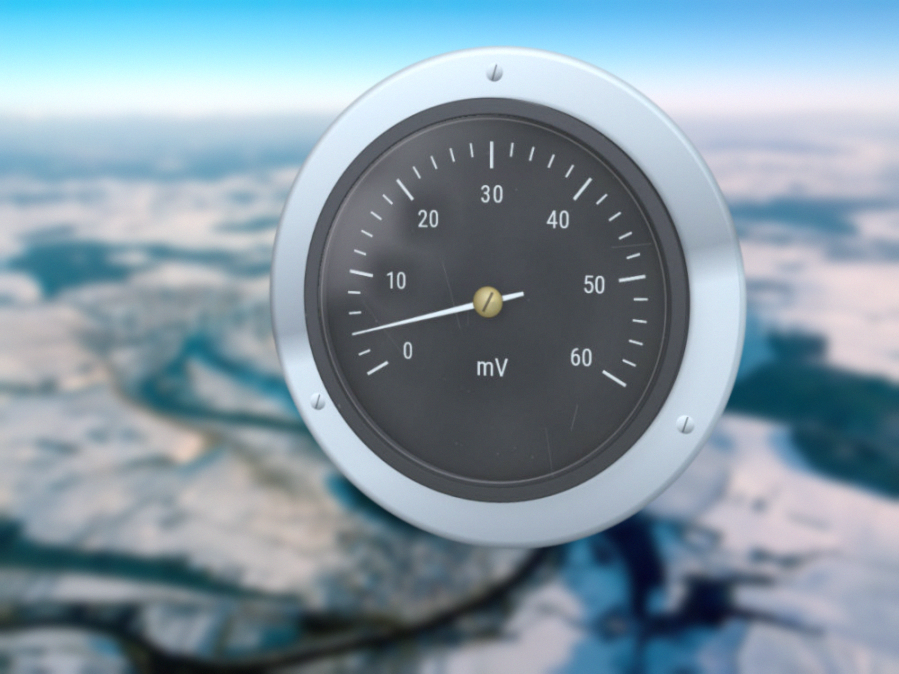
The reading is 4 mV
